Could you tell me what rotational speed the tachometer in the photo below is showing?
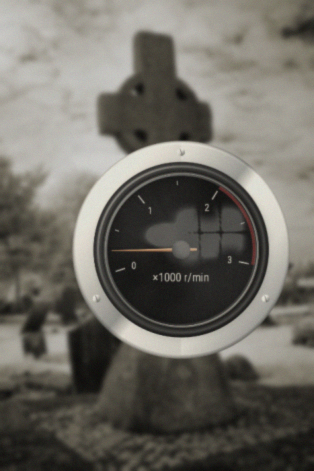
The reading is 250 rpm
